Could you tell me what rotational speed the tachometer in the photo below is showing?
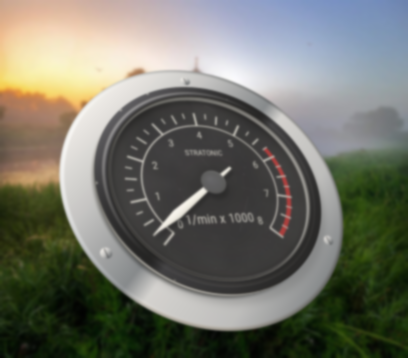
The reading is 250 rpm
